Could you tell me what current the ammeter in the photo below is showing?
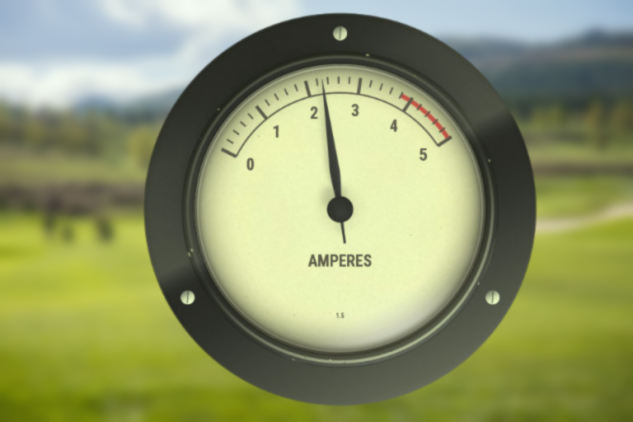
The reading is 2.3 A
